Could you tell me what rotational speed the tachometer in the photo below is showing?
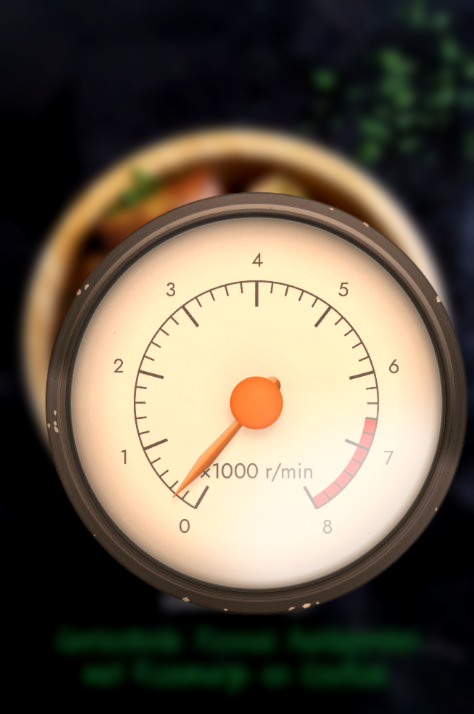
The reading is 300 rpm
